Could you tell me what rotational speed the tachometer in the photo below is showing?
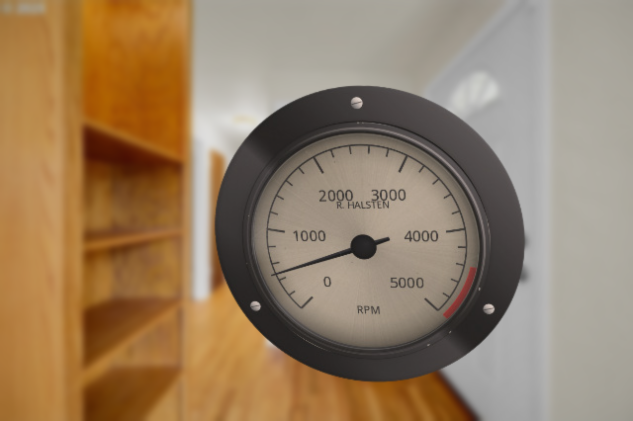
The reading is 500 rpm
